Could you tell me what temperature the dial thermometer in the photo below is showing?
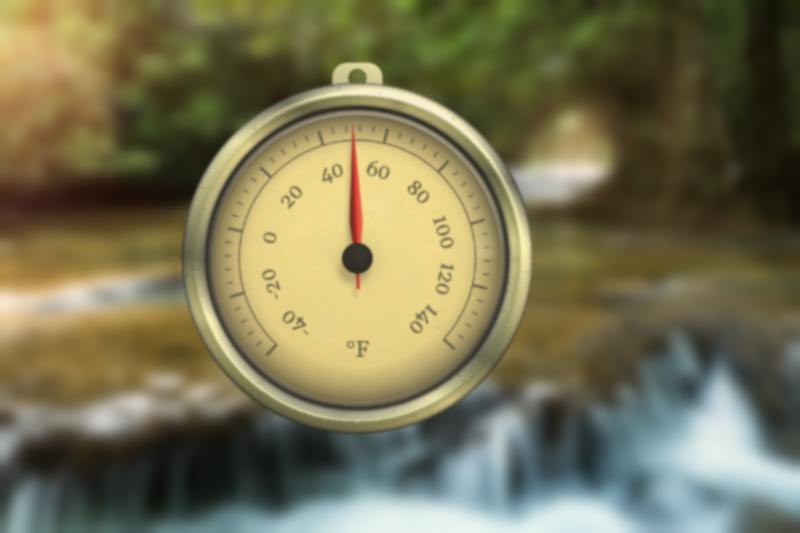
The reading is 50 °F
